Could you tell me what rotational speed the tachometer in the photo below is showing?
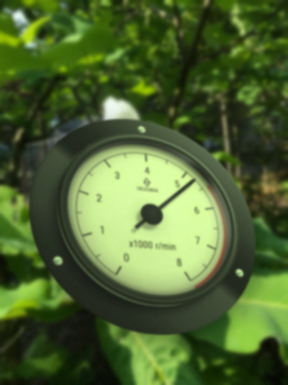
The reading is 5250 rpm
